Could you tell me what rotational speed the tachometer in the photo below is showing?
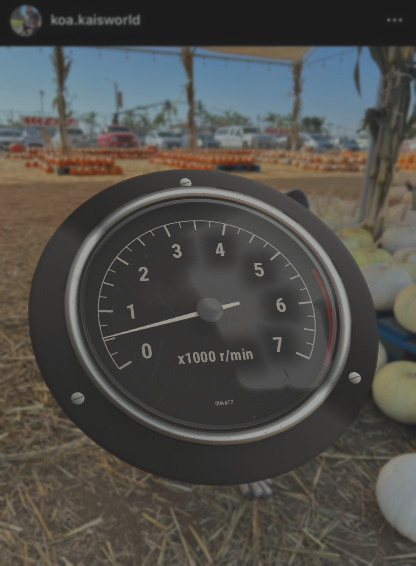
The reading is 500 rpm
